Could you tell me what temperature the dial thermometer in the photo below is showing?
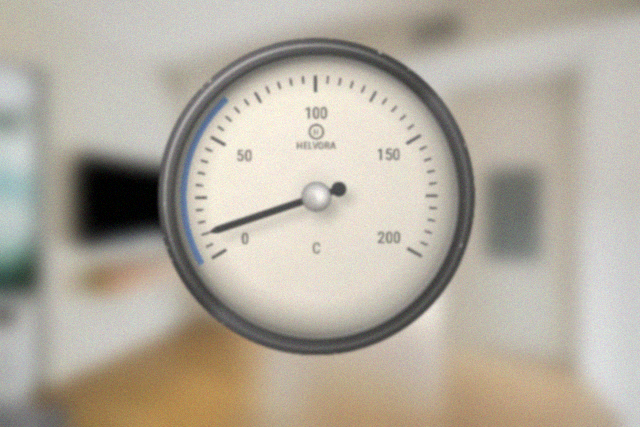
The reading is 10 °C
